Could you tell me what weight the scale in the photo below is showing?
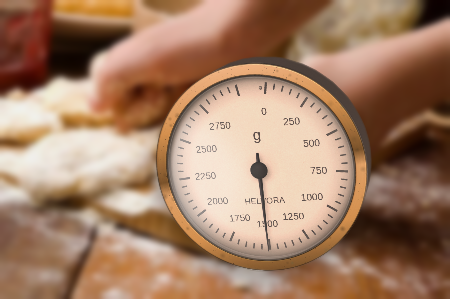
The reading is 1500 g
